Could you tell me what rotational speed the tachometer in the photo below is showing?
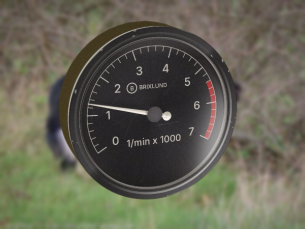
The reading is 1300 rpm
